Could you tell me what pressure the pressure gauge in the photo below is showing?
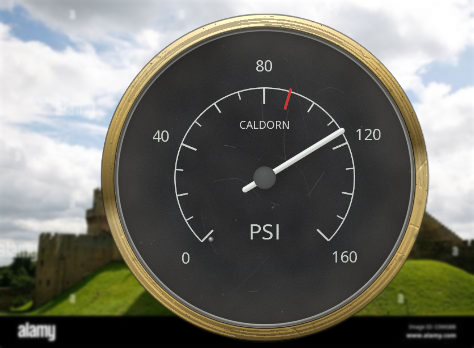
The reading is 115 psi
